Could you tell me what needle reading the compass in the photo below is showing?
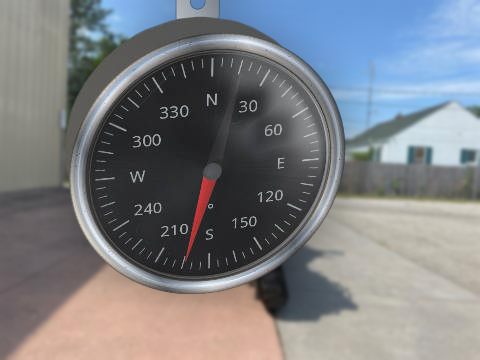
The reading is 195 °
